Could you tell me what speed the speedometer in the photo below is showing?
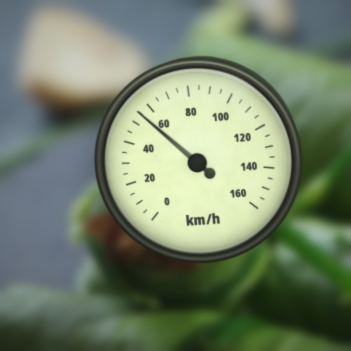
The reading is 55 km/h
